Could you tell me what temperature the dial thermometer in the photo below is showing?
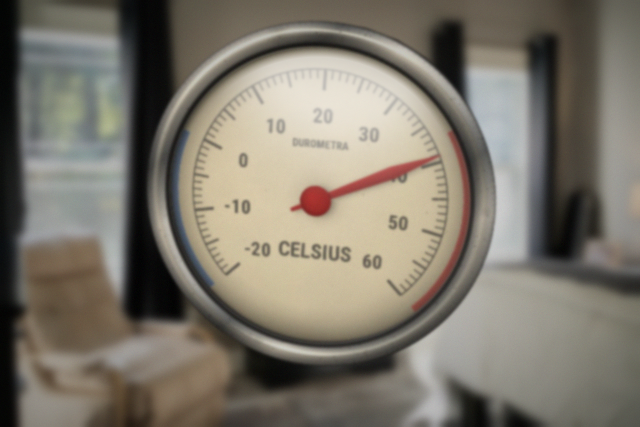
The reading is 39 °C
